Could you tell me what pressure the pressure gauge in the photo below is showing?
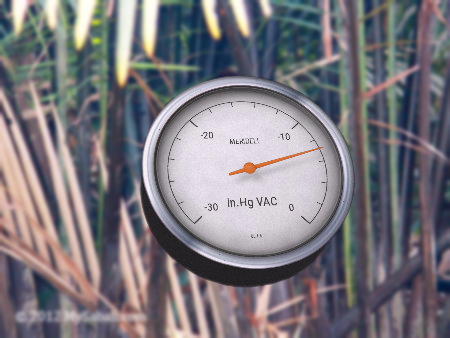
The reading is -7 inHg
